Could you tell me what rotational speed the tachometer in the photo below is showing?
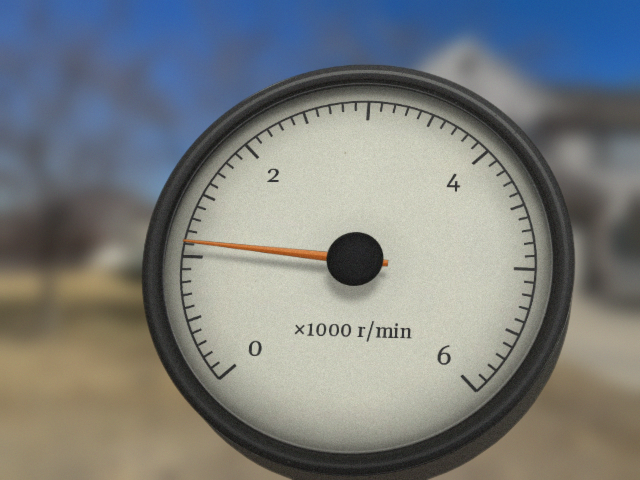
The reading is 1100 rpm
